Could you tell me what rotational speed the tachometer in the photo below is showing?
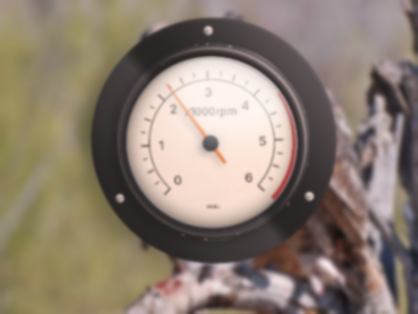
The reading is 2250 rpm
